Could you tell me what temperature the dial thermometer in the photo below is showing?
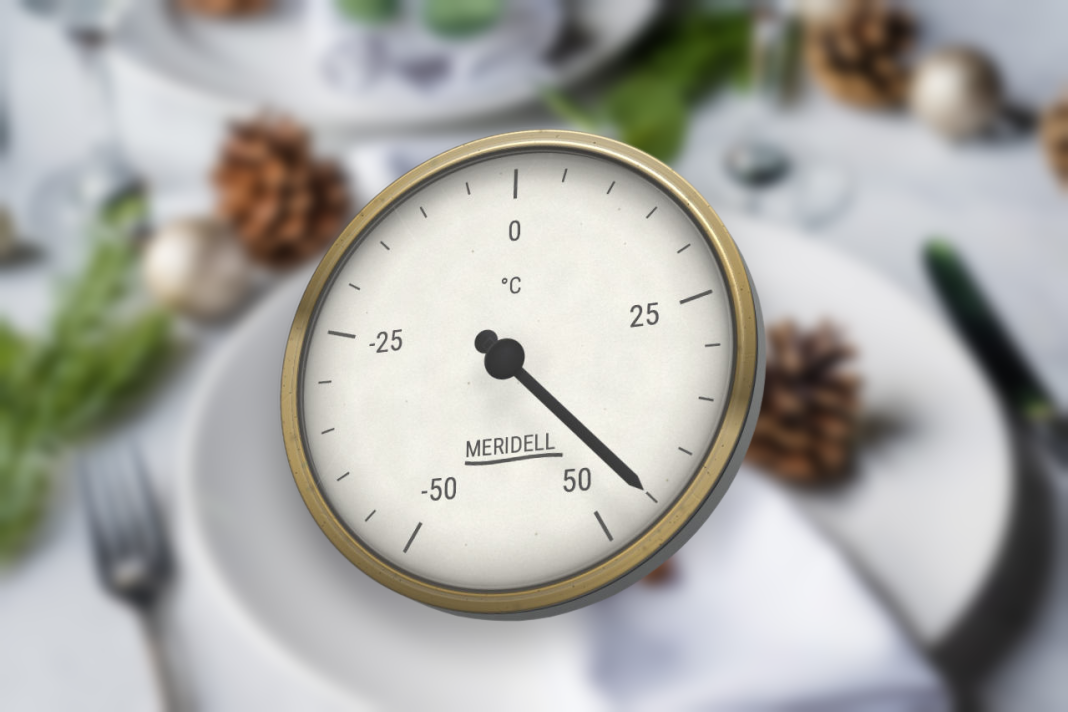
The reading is 45 °C
